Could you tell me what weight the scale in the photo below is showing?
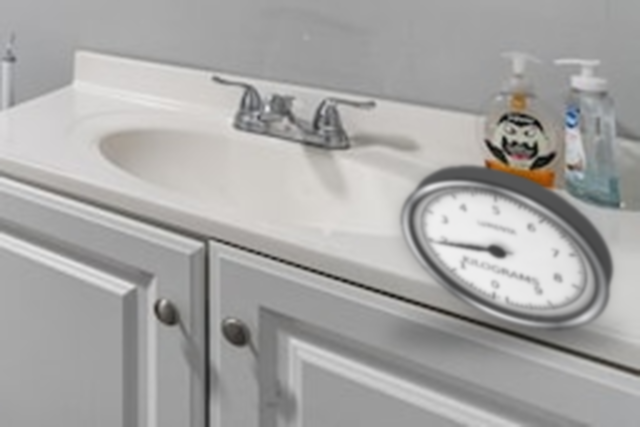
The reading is 2 kg
